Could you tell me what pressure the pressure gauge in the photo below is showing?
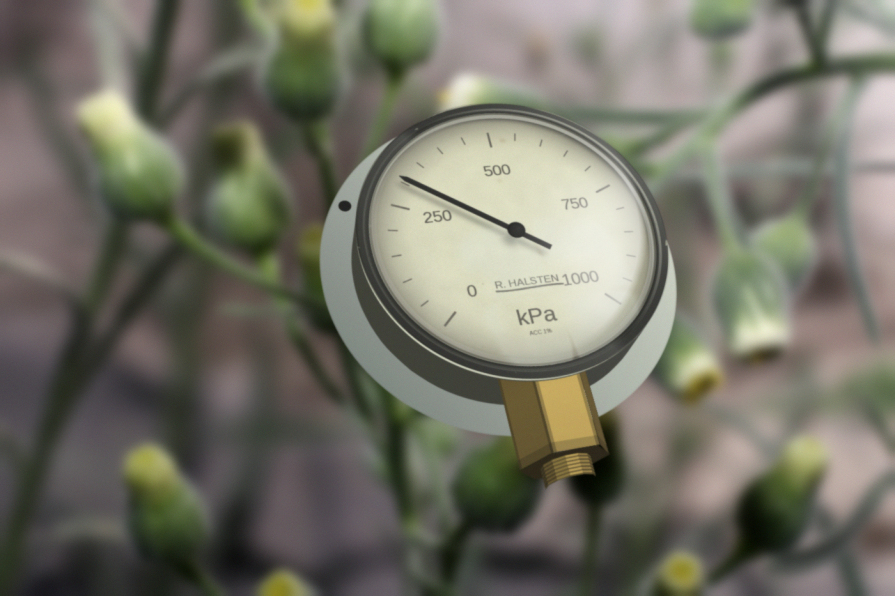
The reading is 300 kPa
